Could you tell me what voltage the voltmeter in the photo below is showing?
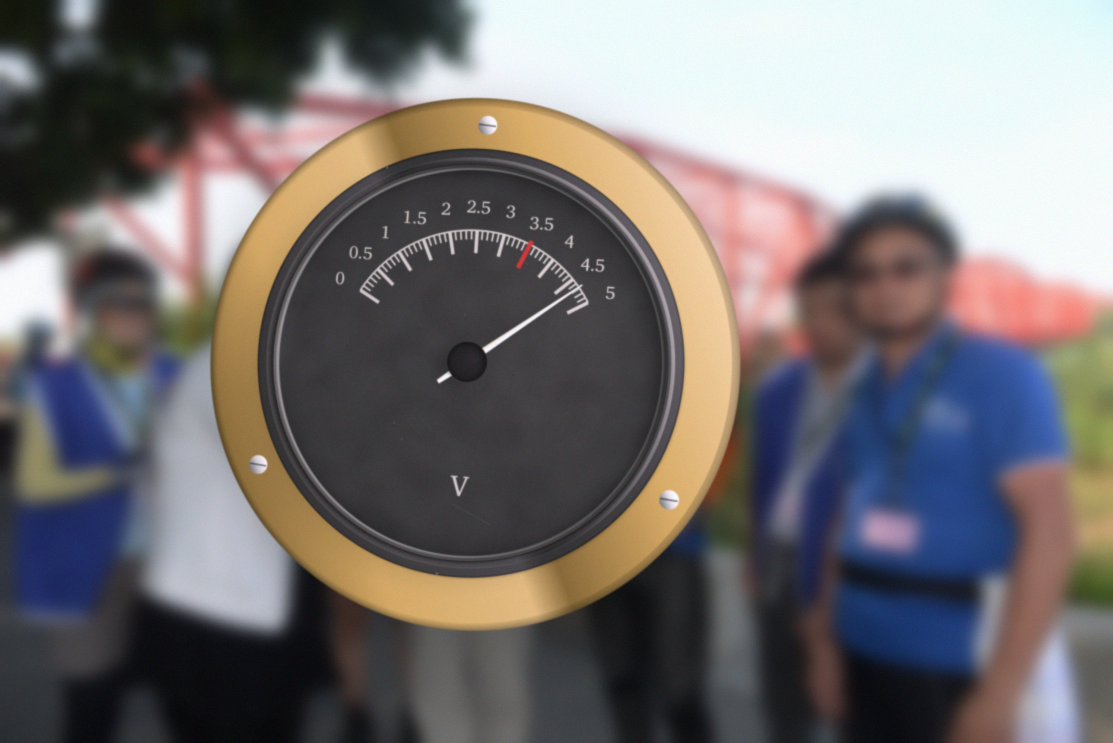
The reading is 4.7 V
